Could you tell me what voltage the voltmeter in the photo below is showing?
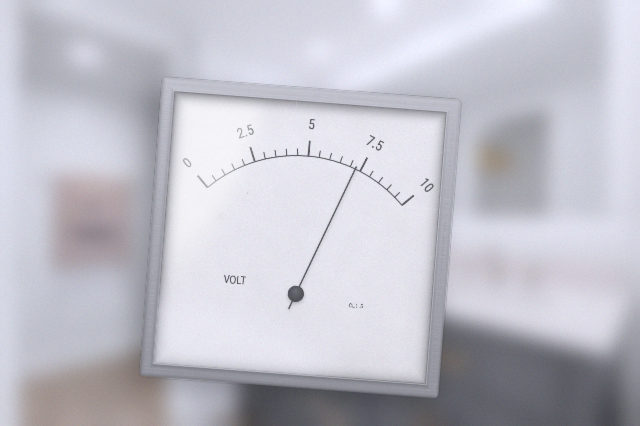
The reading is 7.25 V
